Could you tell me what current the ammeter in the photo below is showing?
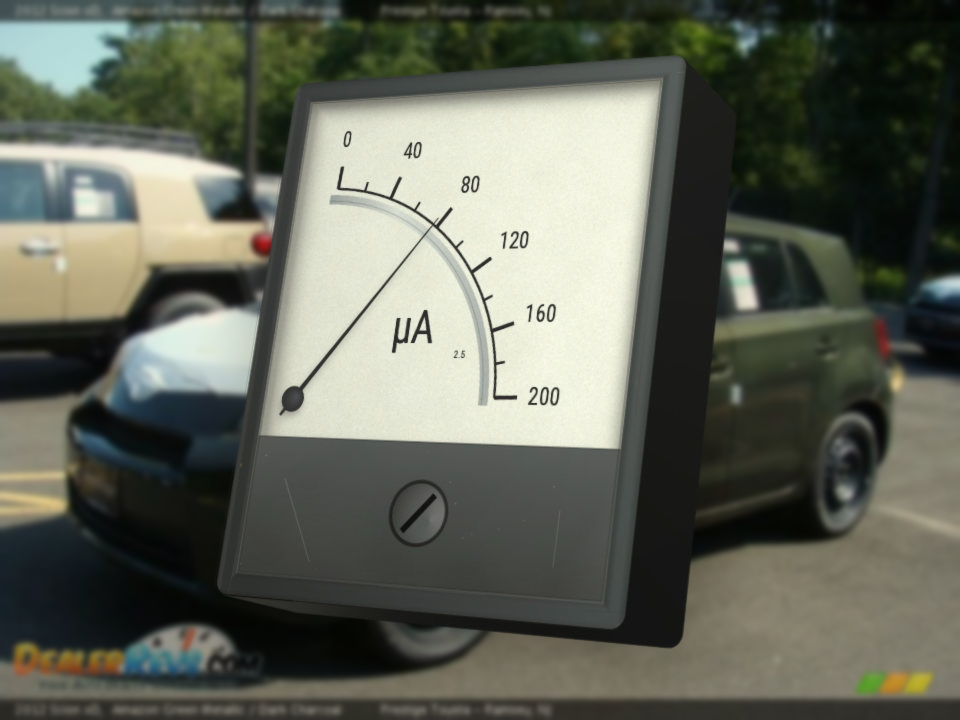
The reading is 80 µA
